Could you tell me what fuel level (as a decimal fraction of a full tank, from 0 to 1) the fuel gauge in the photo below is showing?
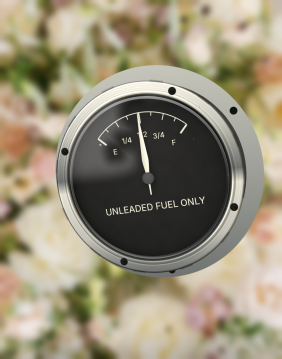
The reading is 0.5
